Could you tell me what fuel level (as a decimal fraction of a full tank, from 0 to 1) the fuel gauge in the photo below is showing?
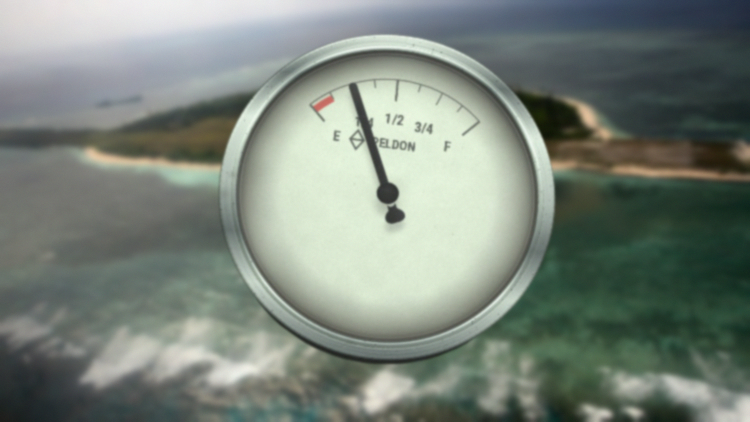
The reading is 0.25
